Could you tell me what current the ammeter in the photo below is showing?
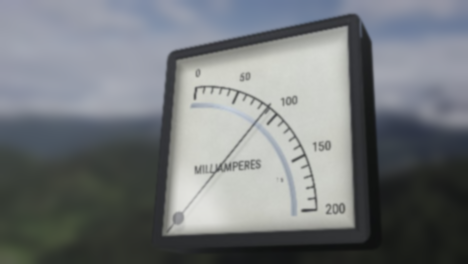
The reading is 90 mA
